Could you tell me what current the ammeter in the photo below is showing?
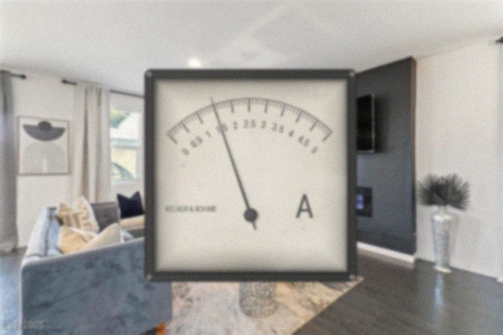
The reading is 1.5 A
